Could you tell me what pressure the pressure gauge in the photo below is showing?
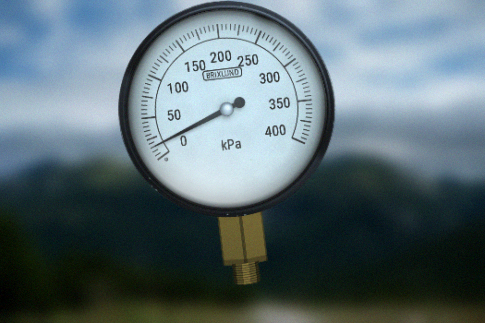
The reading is 15 kPa
